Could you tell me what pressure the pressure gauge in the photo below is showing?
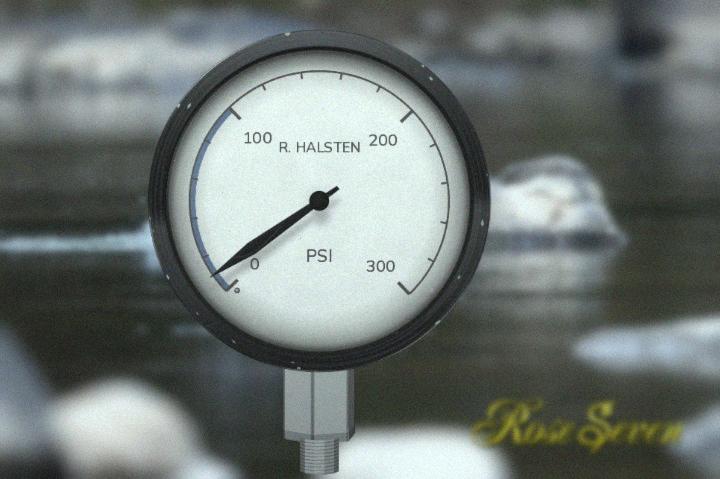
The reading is 10 psi
